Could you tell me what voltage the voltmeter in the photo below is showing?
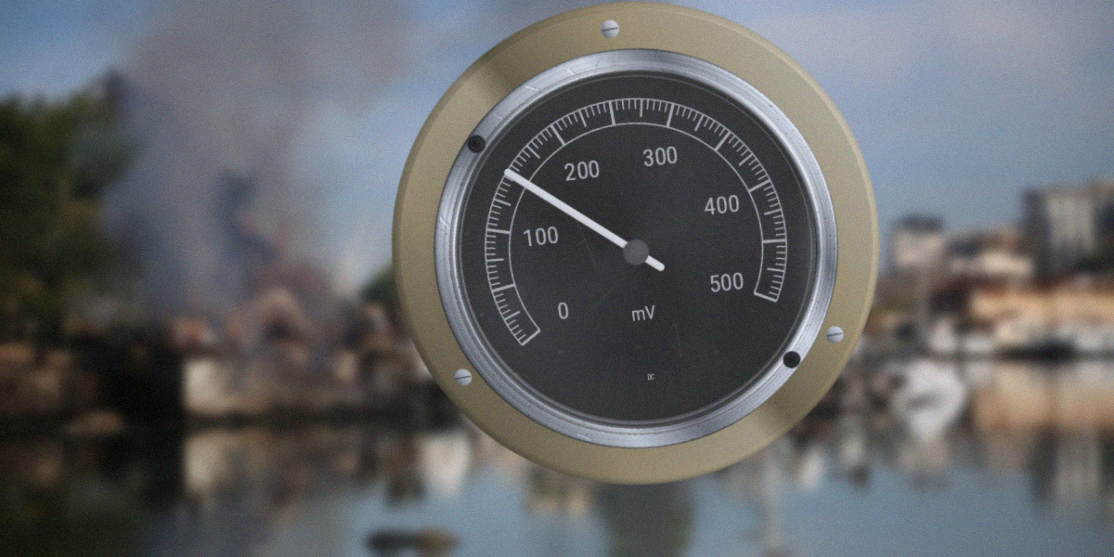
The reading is 150 mV
